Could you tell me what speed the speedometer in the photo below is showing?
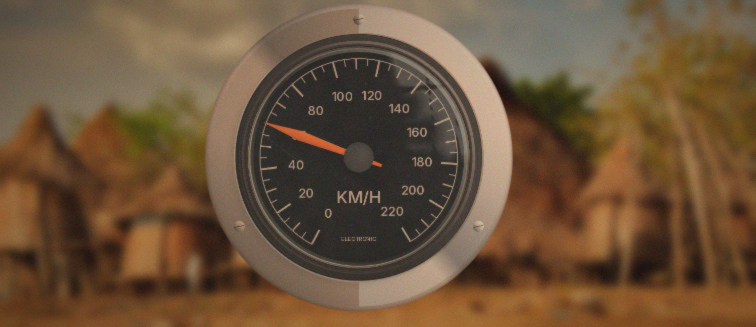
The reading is 60 km/h
